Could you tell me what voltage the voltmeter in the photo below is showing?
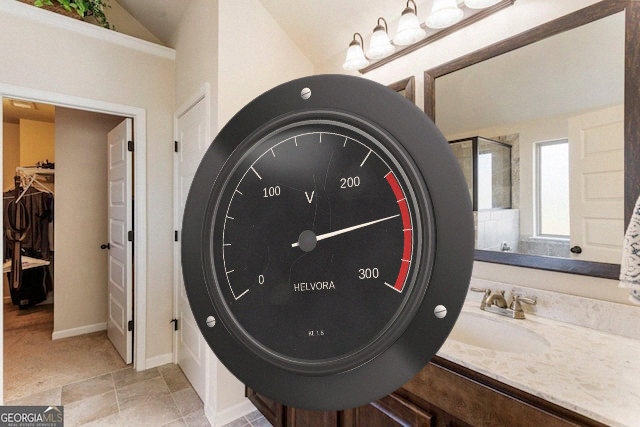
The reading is 250 V
